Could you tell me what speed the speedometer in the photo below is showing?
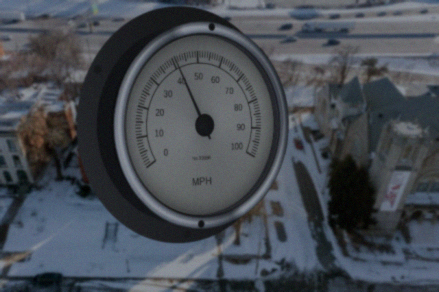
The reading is 40 mph
